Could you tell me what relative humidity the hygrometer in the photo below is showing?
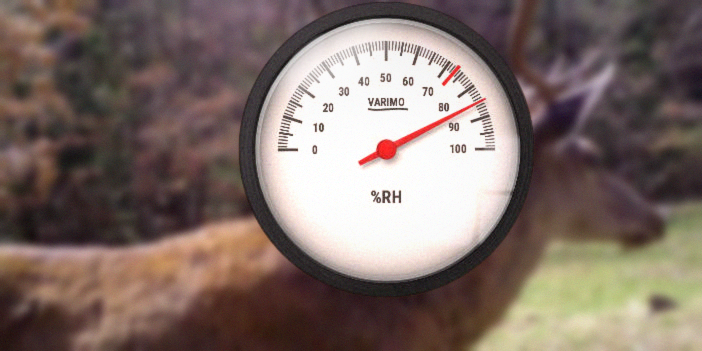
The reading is 85 %
